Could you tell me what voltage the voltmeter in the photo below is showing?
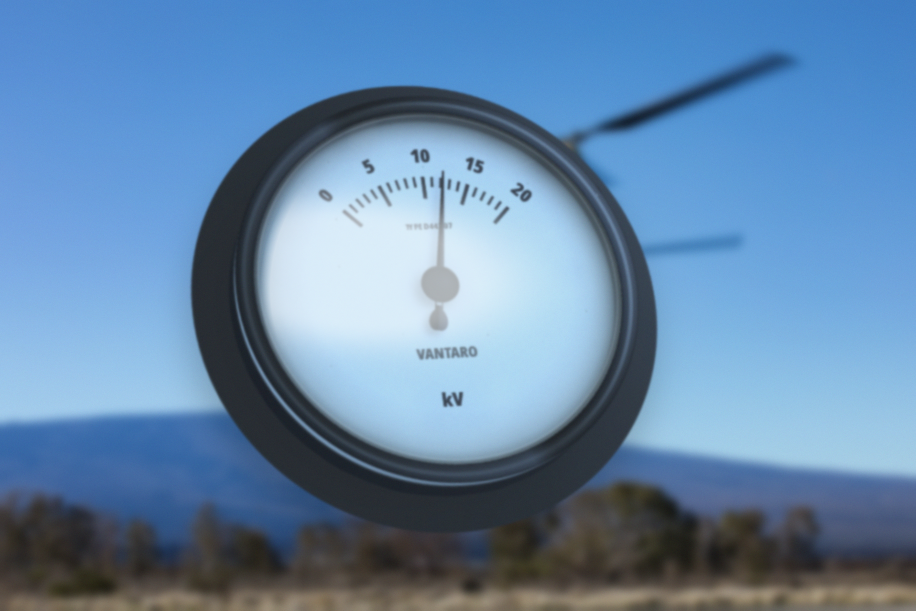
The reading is 12 kV
